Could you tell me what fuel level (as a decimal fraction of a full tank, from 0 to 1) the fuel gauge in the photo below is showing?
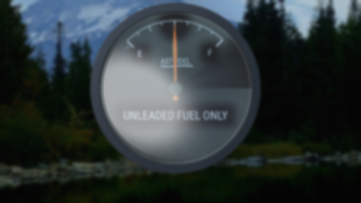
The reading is 0.5
